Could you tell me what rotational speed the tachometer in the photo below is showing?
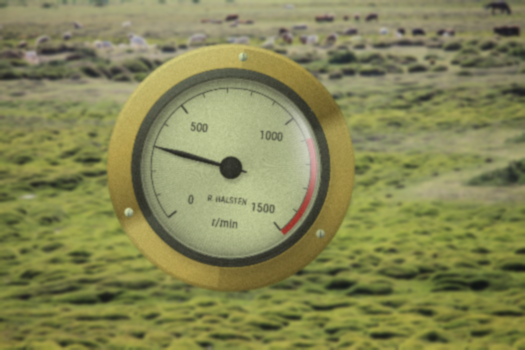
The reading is 300 rpm
